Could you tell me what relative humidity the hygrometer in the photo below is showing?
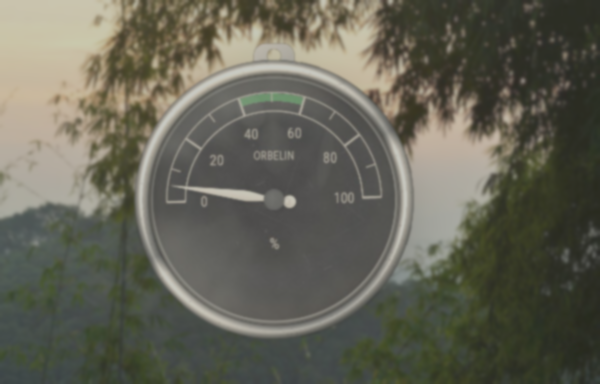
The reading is 5 %
